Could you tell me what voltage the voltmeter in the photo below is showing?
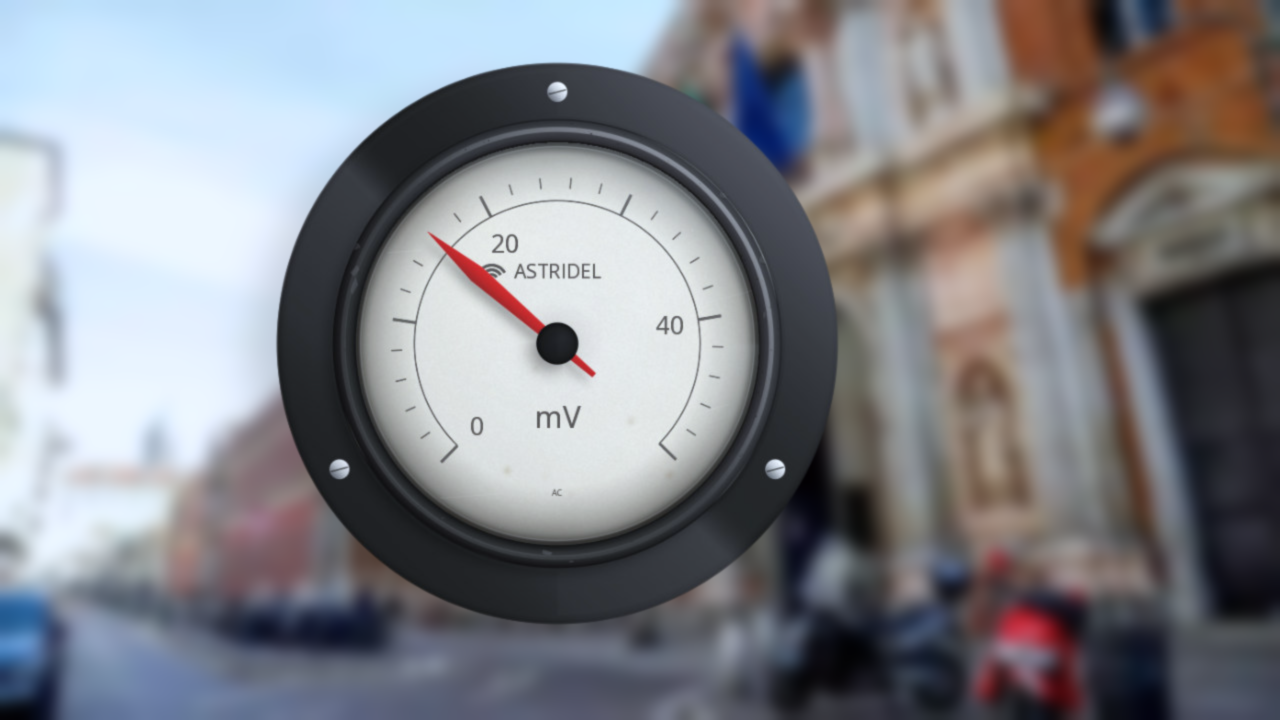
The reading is 16 mV
